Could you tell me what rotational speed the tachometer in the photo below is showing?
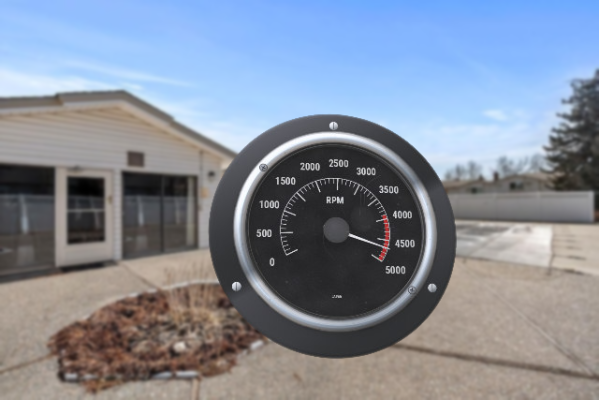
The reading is 4700 rpm
